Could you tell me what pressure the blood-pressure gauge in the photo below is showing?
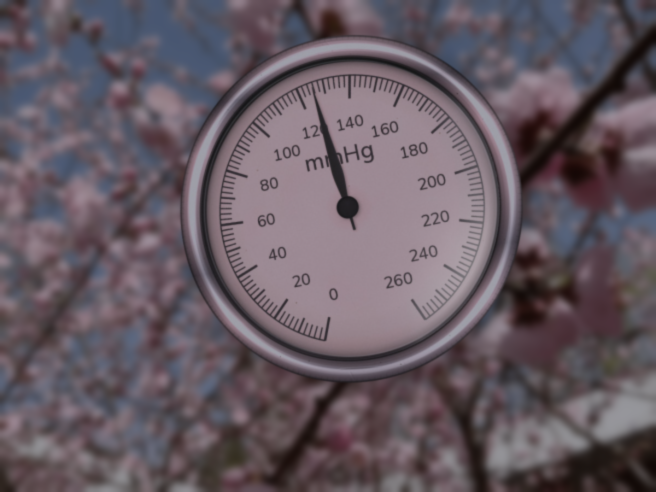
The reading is 126 mmHg
